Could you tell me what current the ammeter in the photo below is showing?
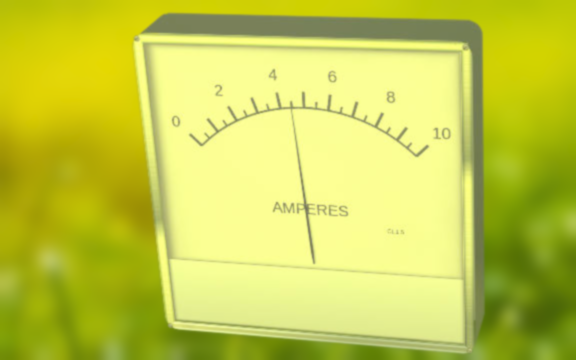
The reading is 4.5 A
